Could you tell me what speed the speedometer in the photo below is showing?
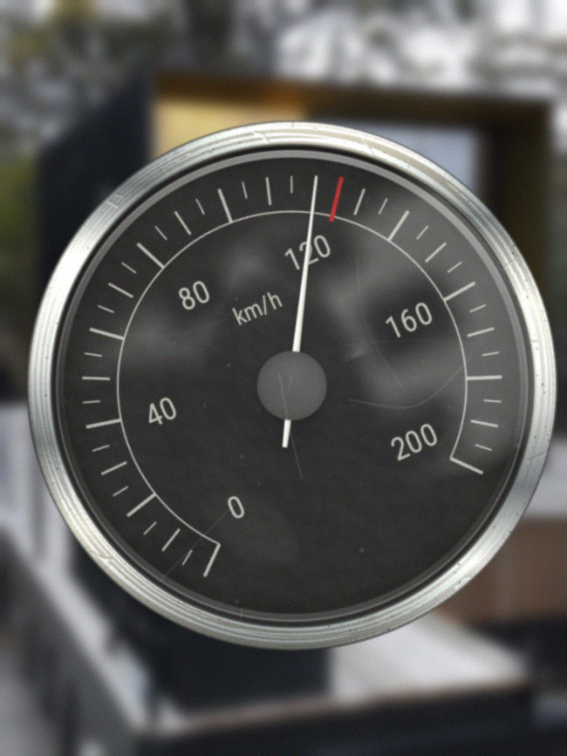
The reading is 120 km/h
